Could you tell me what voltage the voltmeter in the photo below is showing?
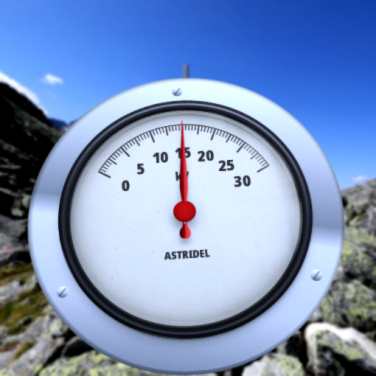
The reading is 15 kV
